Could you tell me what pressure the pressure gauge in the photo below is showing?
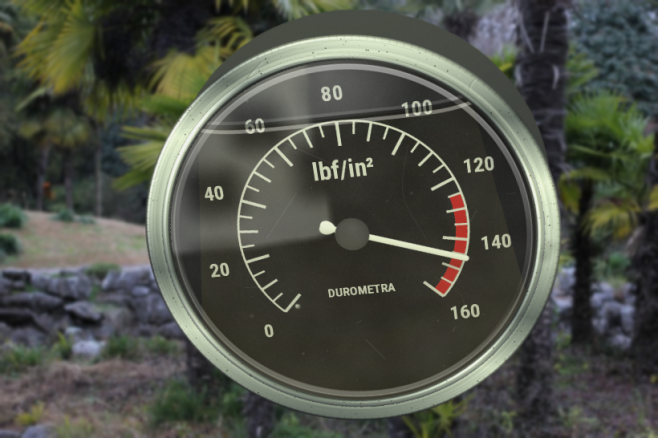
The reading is 145 psi
